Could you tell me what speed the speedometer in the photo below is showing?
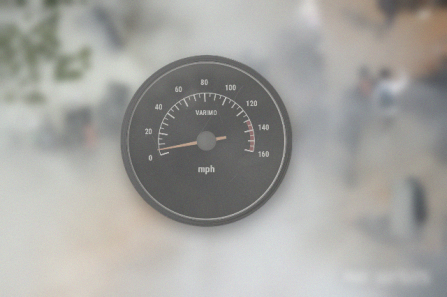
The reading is 5 mph
